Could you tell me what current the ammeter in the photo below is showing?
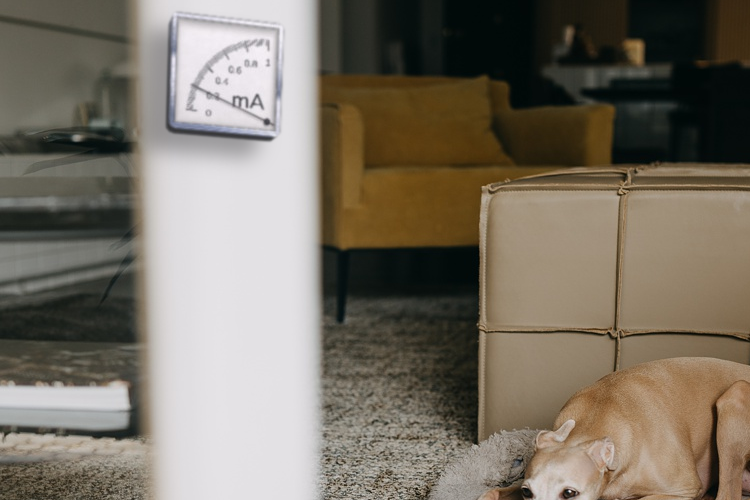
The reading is 0.2 mA
